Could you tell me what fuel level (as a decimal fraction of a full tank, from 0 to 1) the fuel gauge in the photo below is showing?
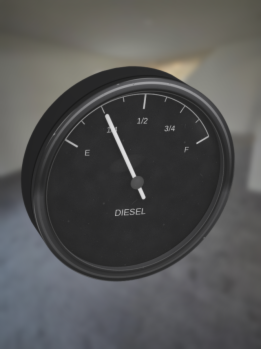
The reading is 0.25
